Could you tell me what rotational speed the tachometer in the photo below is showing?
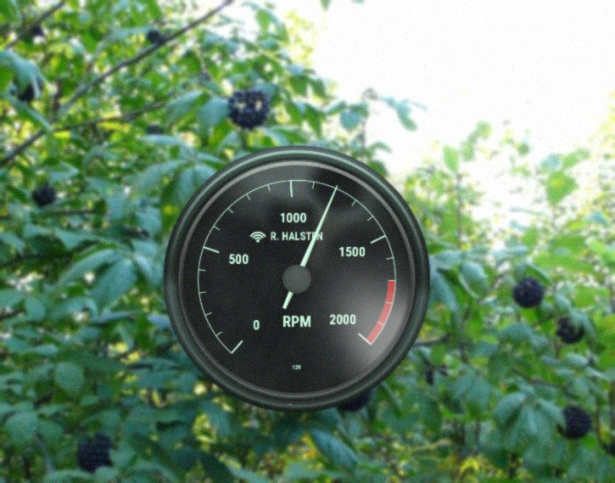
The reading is 1200 rpm
